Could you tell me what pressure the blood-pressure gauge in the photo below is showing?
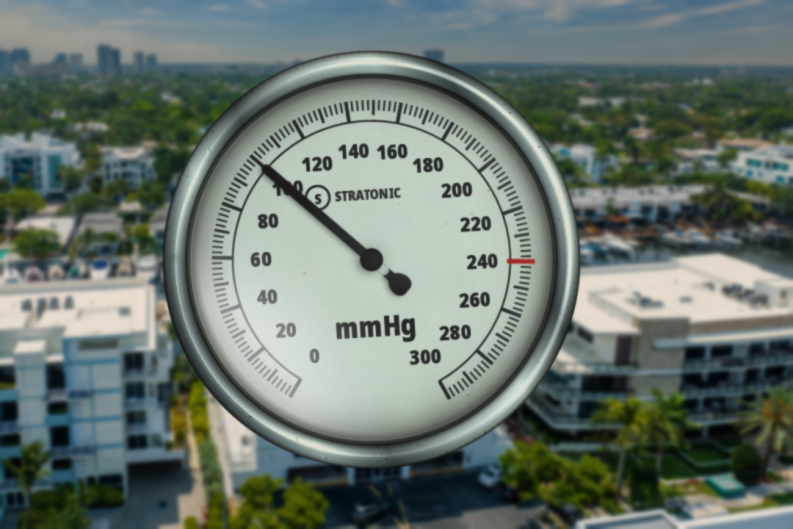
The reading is 100 mmHg
